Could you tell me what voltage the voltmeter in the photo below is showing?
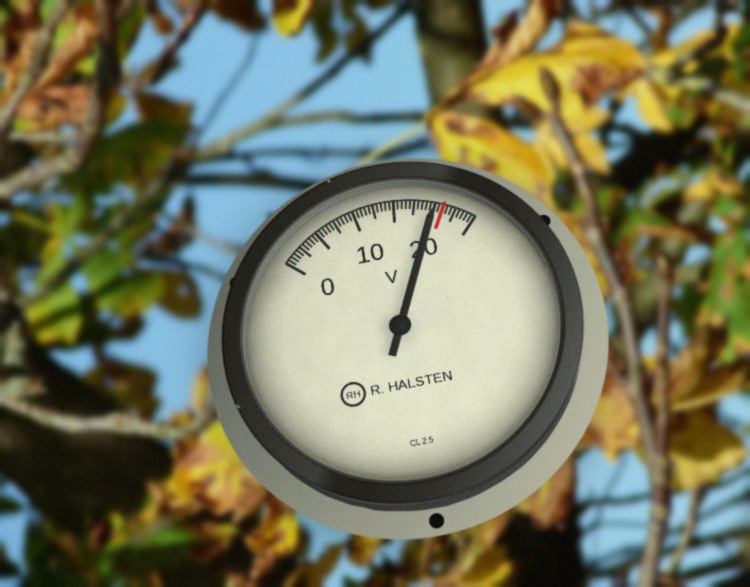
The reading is 20 V
